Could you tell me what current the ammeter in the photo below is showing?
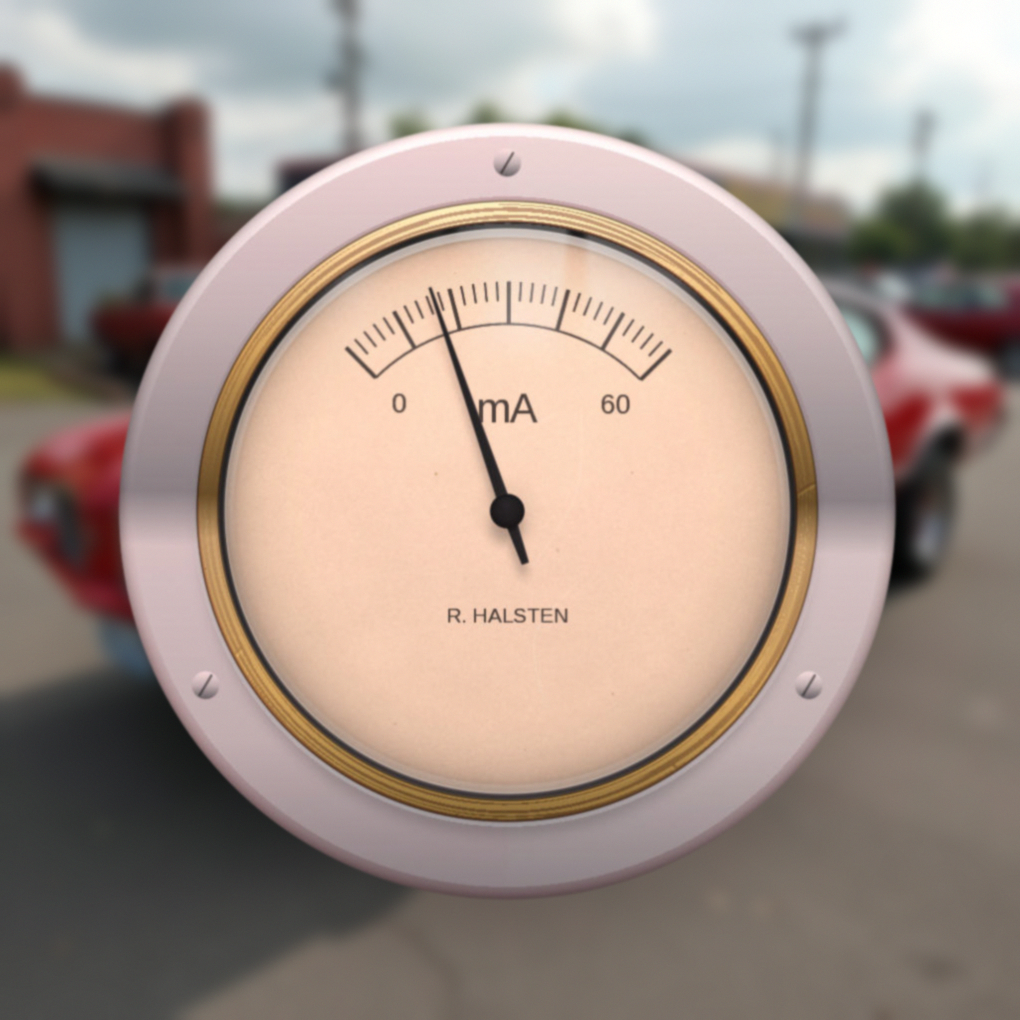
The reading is 17 mA
